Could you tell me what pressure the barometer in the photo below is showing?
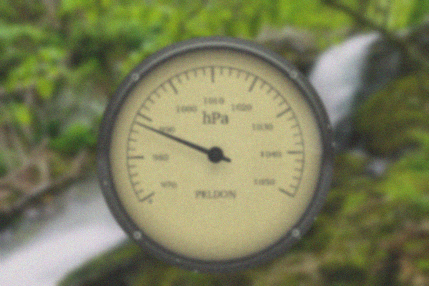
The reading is 988 hPa
